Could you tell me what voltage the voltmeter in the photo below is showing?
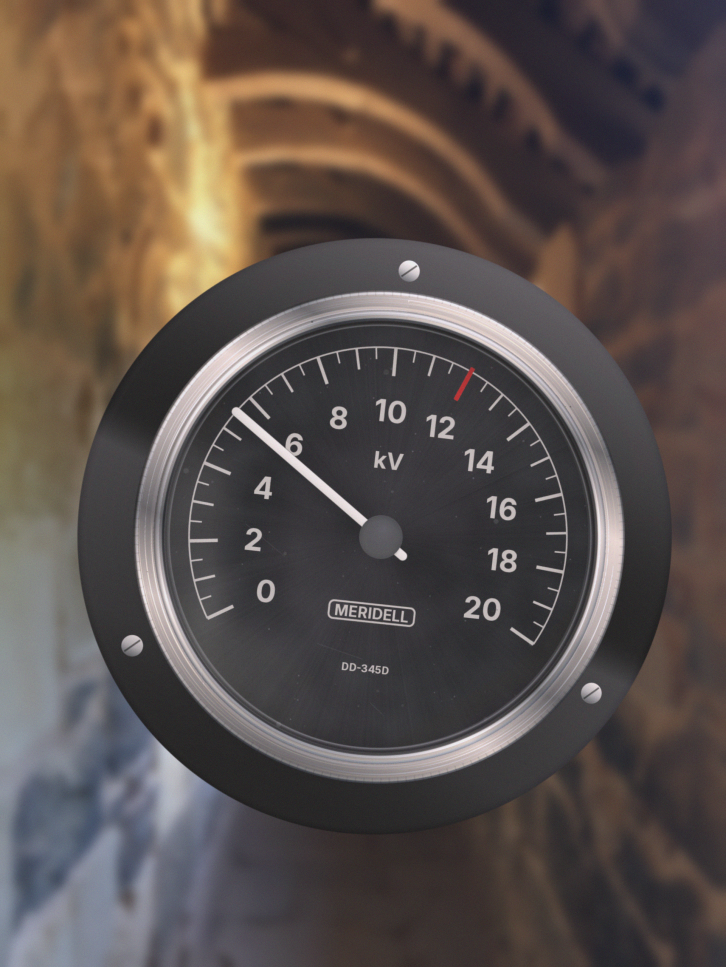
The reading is 5.5 kV
